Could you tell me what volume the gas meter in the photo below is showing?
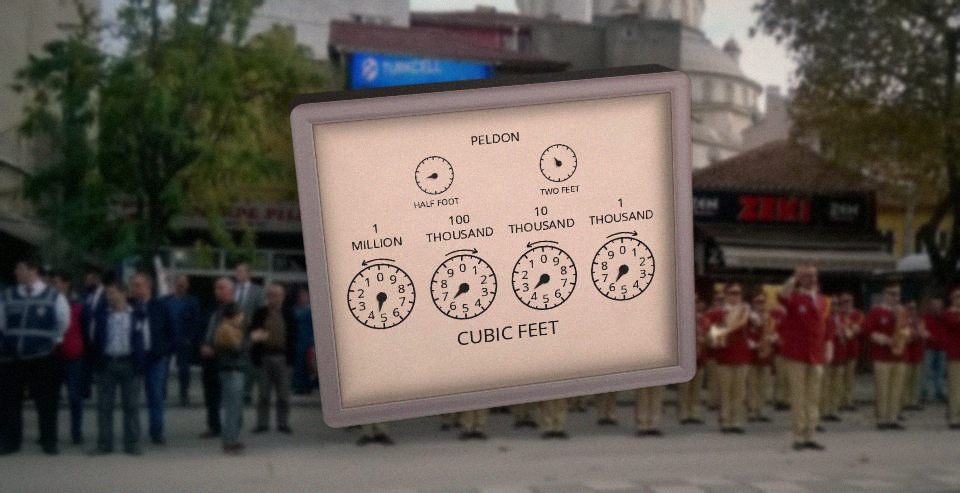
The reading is 463600 ft³
